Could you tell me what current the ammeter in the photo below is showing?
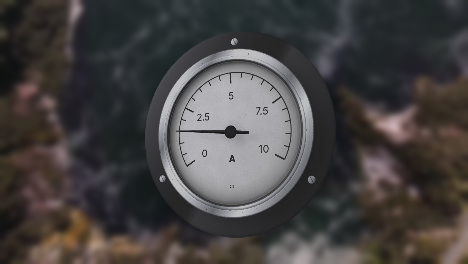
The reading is 1.5 A
